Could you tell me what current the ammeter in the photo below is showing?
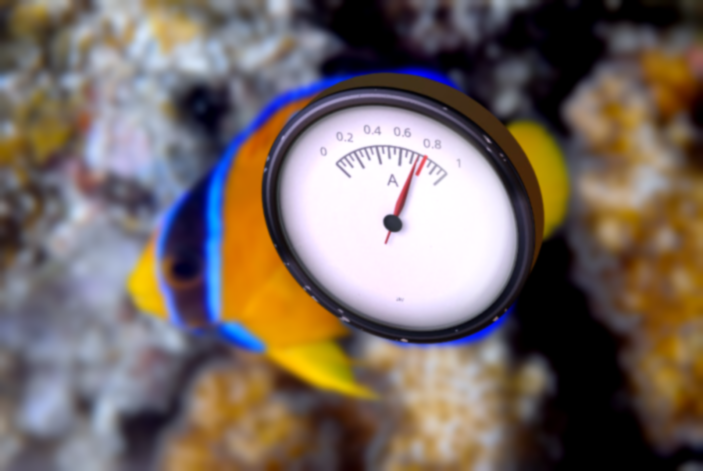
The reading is 0.75 A
